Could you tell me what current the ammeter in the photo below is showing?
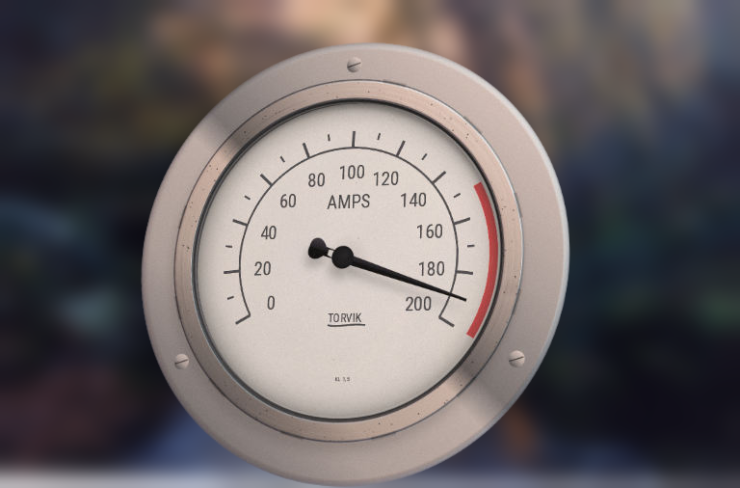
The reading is 190 A
